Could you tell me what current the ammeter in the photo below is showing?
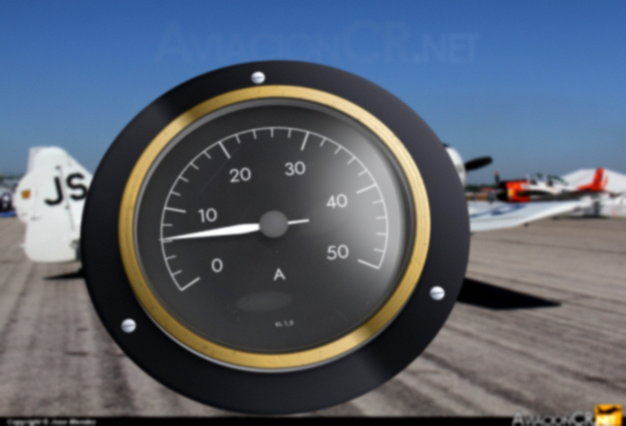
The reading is 6 A
